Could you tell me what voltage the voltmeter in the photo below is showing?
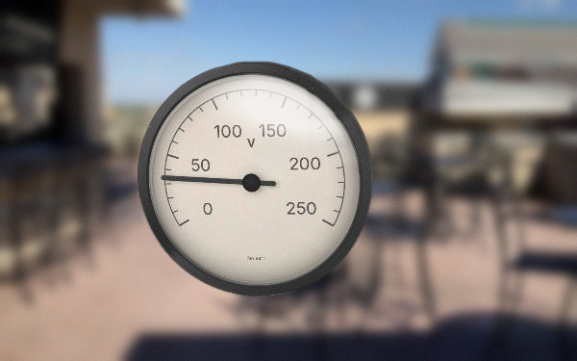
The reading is 35 V
